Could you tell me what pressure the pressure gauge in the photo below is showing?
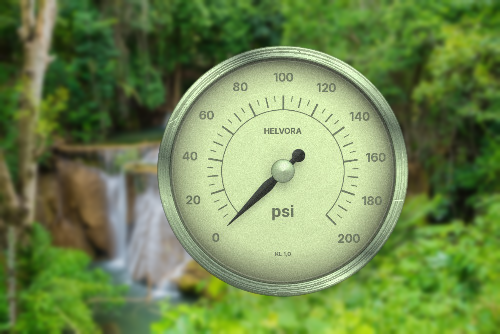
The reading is 0 psi
